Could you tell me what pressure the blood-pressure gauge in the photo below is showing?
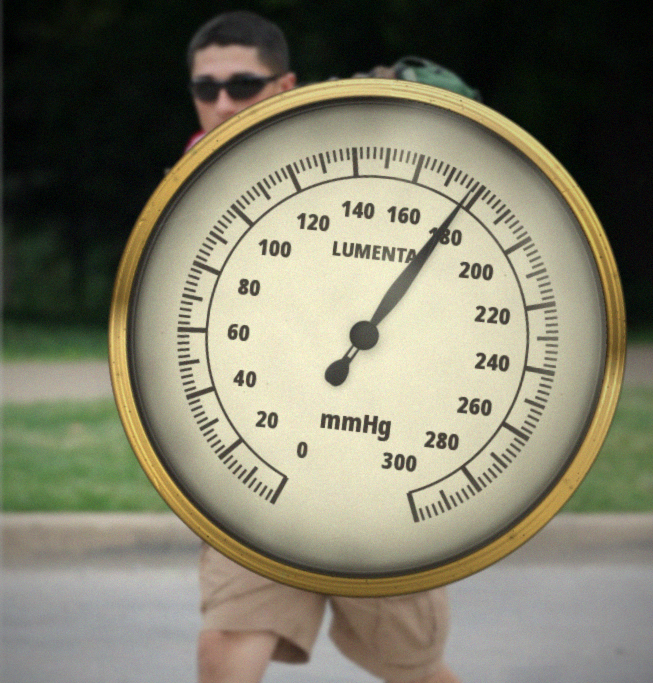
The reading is 178 mmHg
